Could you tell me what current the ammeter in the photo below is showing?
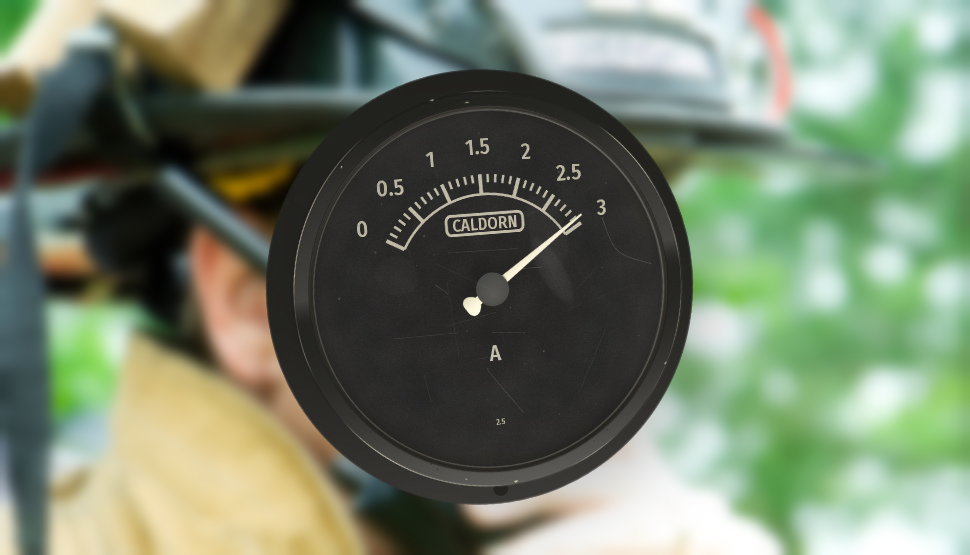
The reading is 2.9 A
